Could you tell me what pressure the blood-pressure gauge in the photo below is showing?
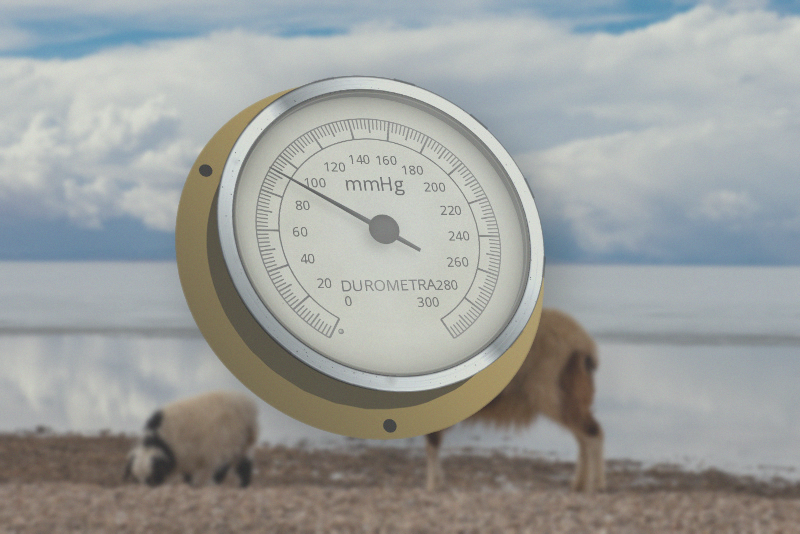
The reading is 90 mmHg
